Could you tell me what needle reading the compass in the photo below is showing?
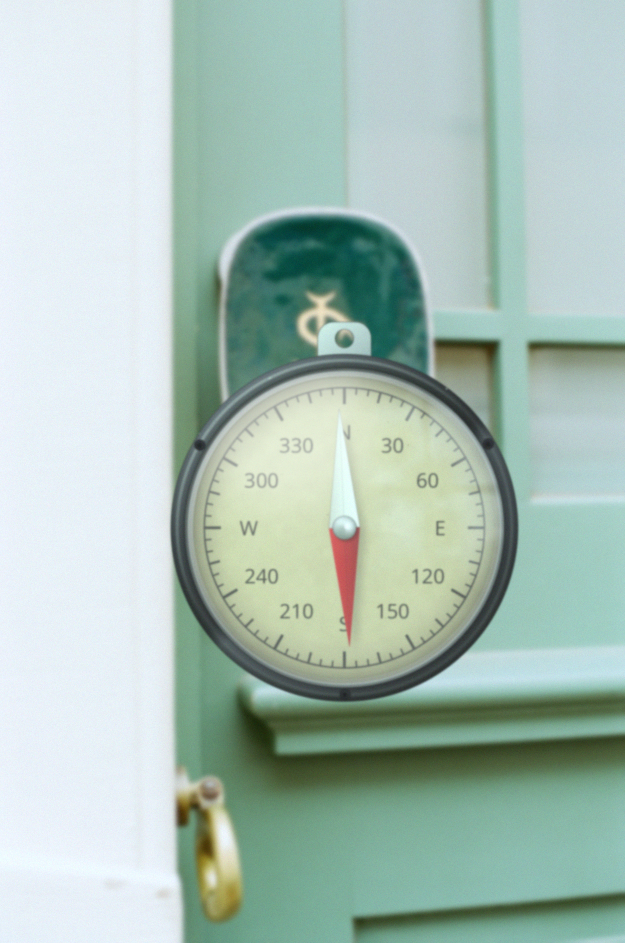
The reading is 177.5 °
